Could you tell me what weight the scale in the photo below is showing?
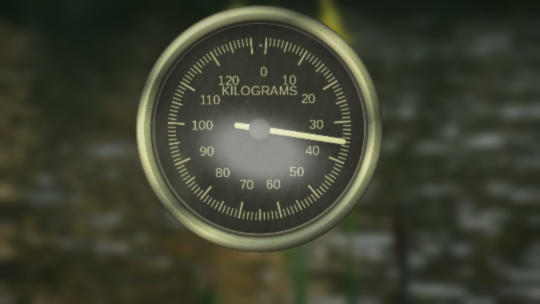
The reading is 35 kg
